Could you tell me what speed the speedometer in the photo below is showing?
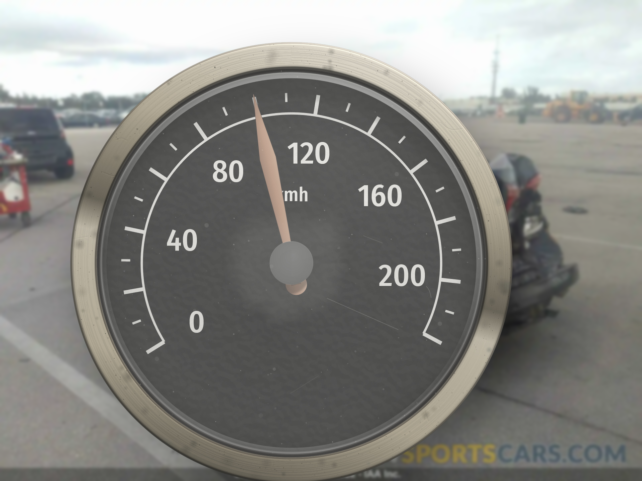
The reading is 100 km/h
